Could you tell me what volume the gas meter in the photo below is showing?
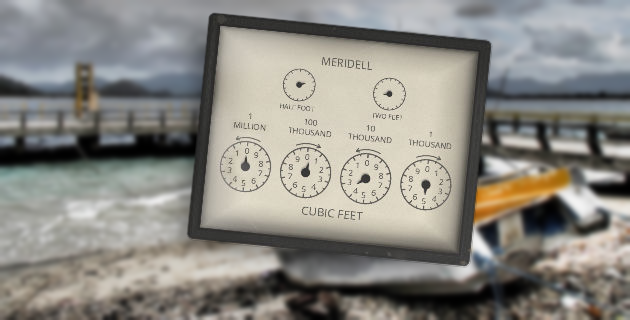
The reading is 3500 ft³
